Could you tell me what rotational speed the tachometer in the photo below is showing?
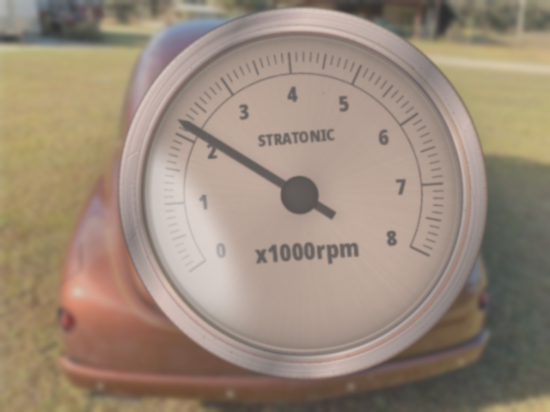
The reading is 2200 rpm
